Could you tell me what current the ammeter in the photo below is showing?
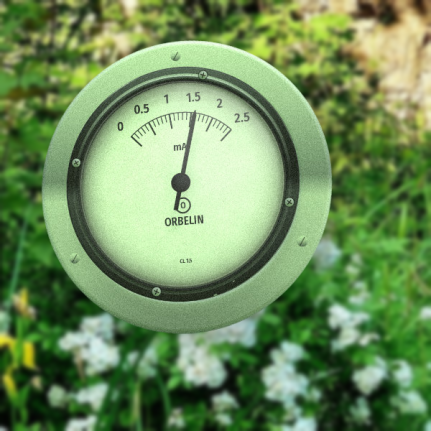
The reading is 1.6 mA
